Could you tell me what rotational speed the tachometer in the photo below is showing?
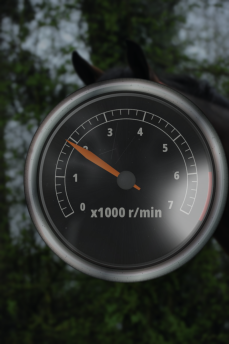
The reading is 1900 rpm
